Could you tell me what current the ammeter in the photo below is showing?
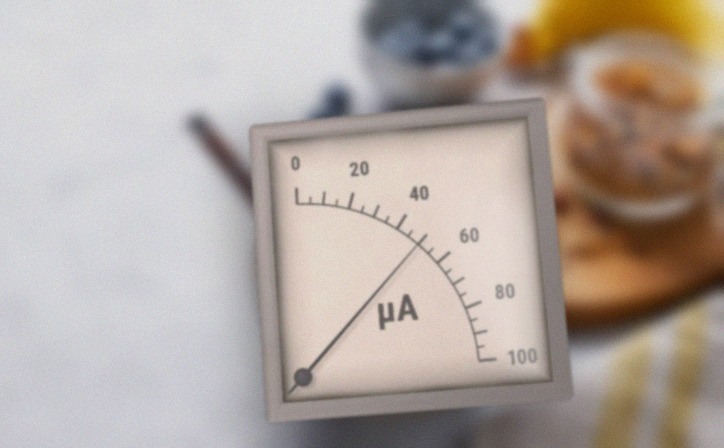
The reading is 50 µA
